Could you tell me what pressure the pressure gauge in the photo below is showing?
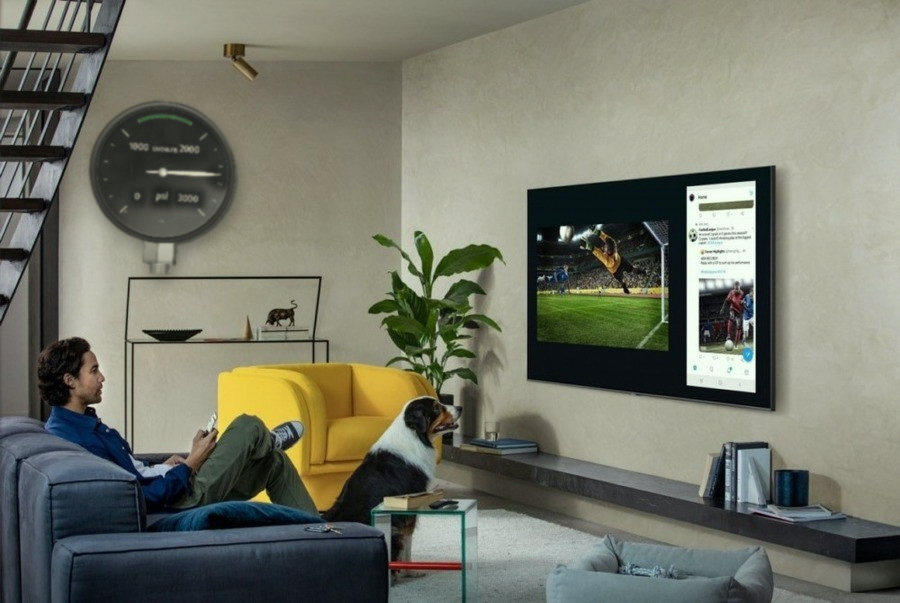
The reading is 2500 psi
